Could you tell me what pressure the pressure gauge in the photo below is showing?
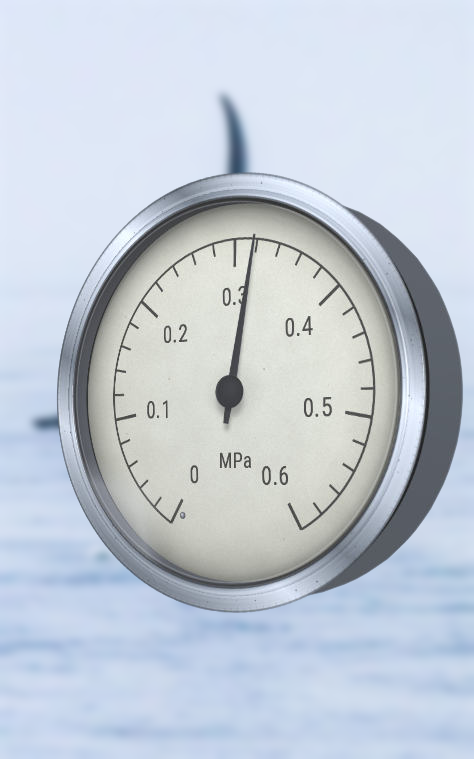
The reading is 0.32 MPa
